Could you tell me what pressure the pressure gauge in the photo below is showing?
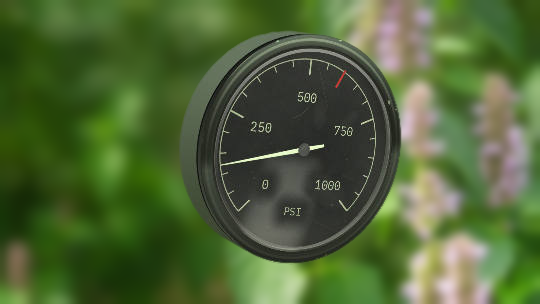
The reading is 125 psi
